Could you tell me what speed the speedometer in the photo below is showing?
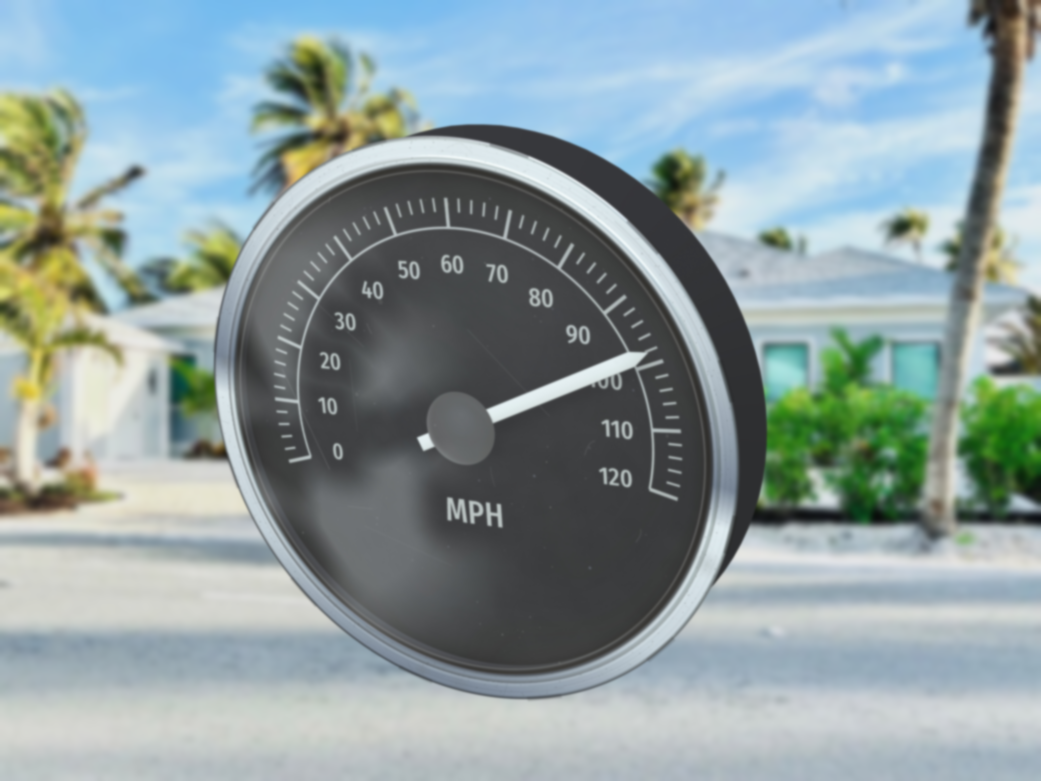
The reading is 98 mph
